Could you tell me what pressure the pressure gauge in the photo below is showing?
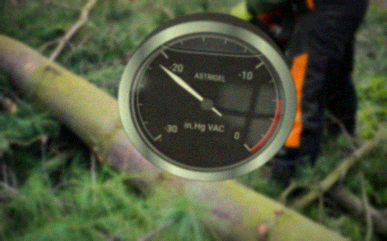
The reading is -21 inHg
